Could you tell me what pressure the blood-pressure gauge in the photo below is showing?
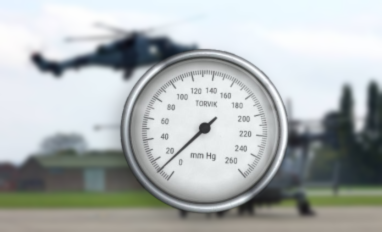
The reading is 10 mmHg
